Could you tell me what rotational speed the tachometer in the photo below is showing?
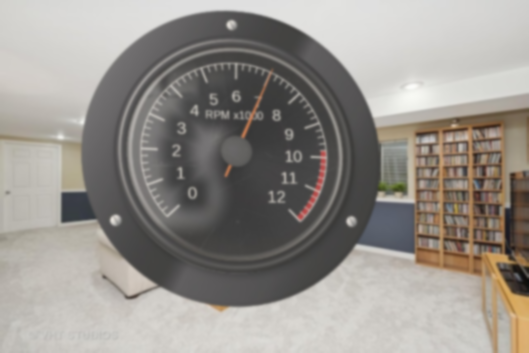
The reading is 7000 rpm
